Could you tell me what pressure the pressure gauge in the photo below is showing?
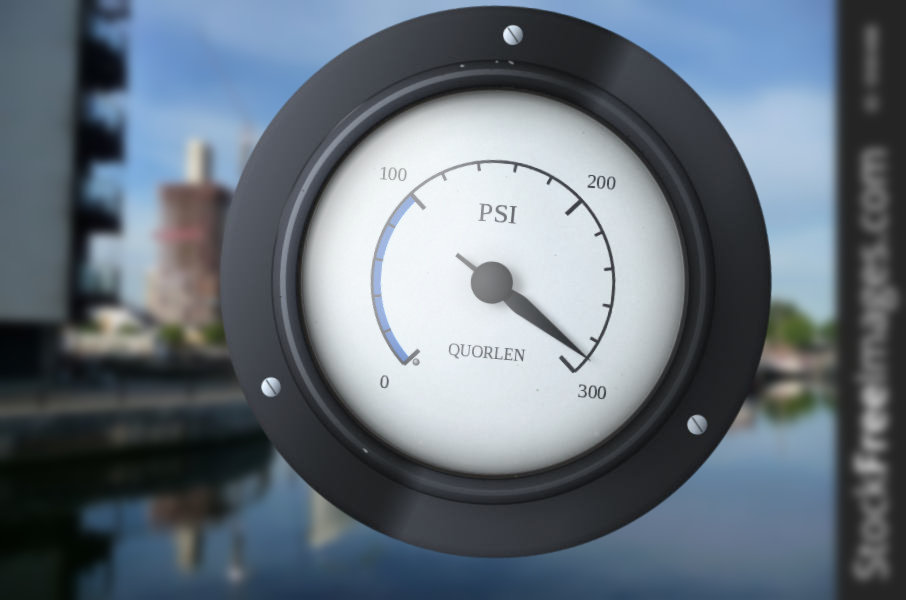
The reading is 290 psi
